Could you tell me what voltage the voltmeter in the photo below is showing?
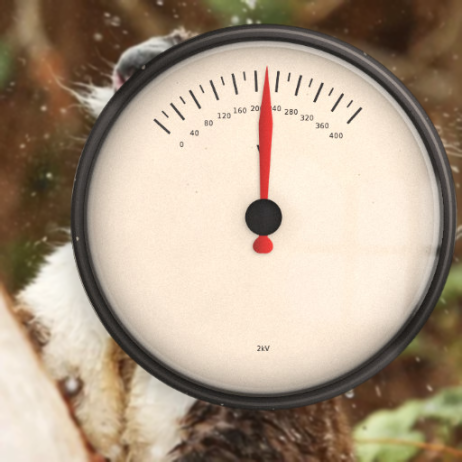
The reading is 220 V
